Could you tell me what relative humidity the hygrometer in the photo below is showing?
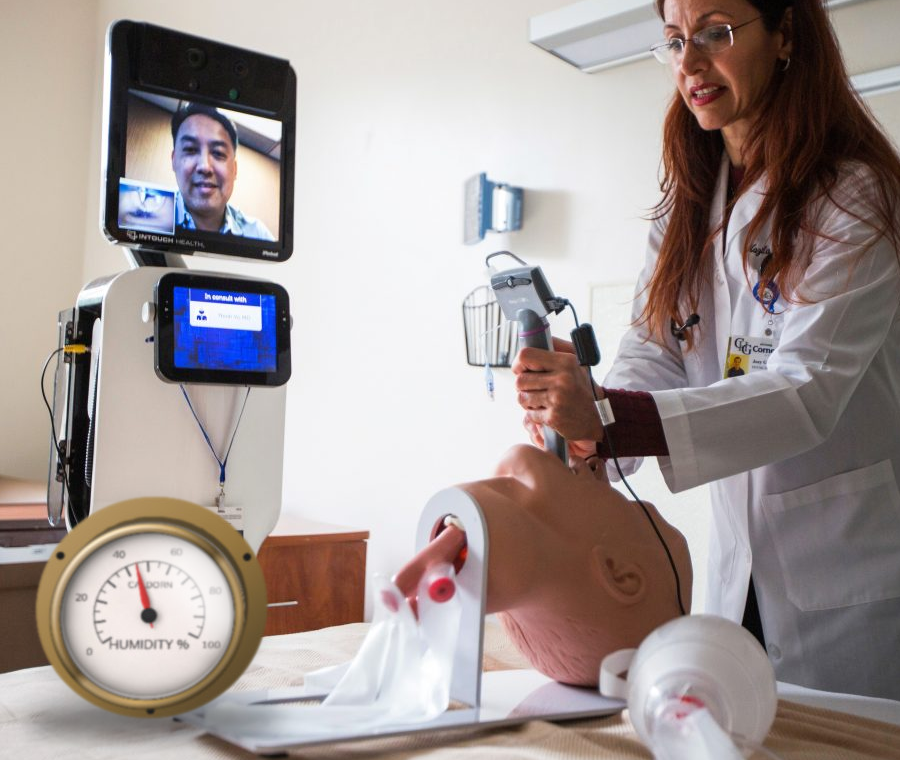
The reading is 45 %
